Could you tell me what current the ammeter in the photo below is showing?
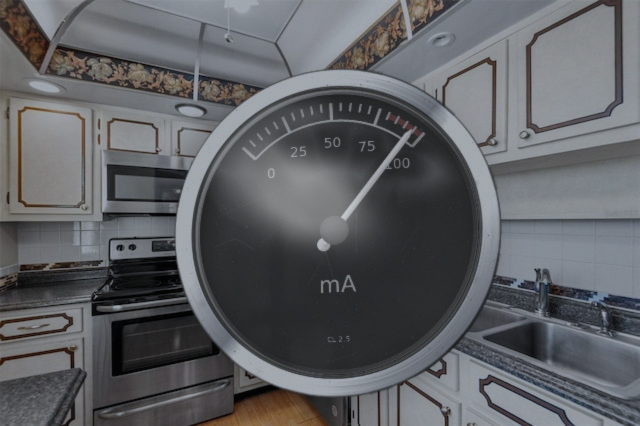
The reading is 95 mA
